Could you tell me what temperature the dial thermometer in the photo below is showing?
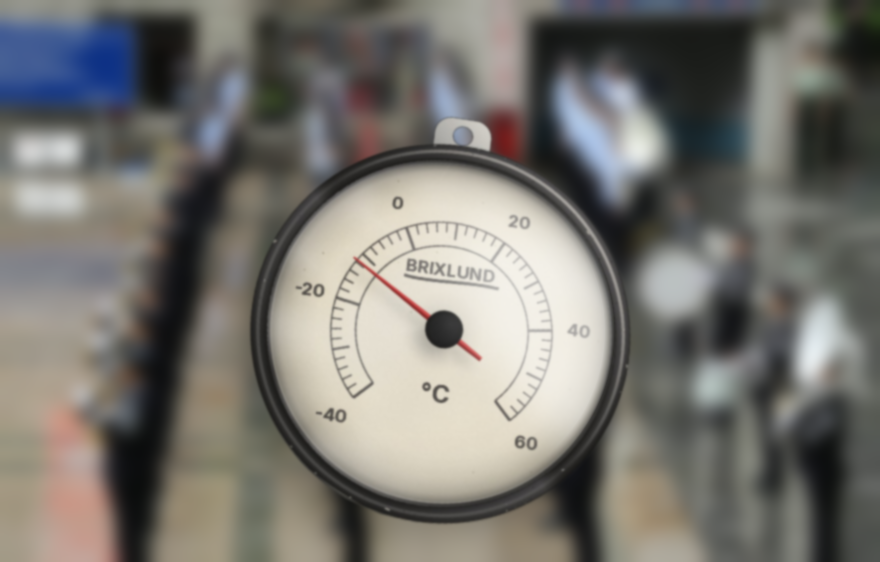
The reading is -12 °C
